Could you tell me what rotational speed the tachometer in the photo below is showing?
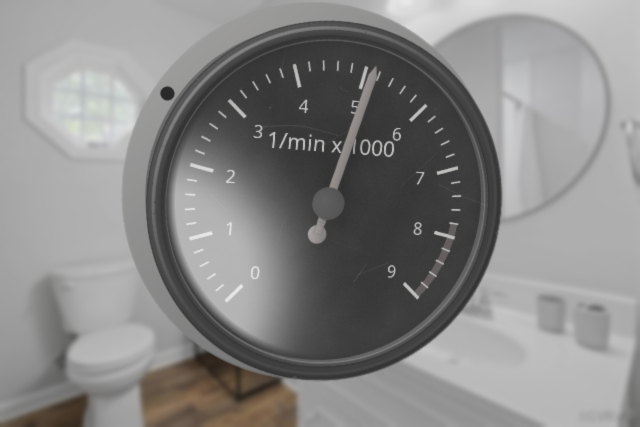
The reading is 5100 rpm
